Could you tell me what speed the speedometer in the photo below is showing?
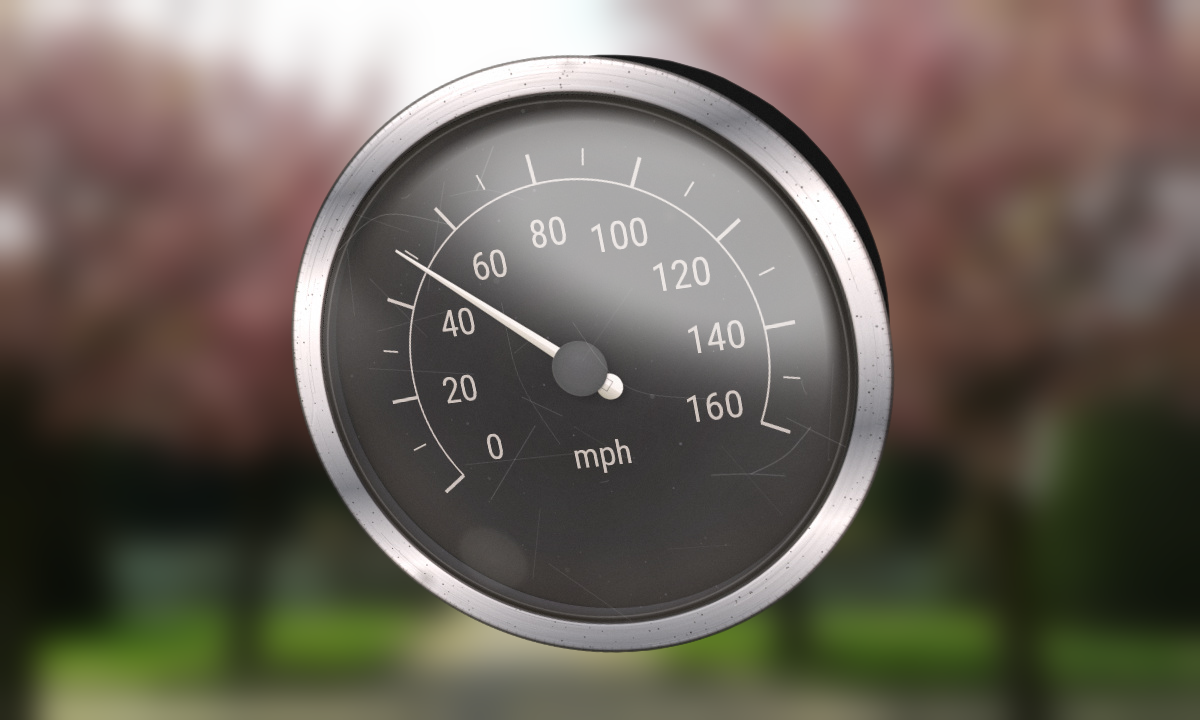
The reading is 50 mph
